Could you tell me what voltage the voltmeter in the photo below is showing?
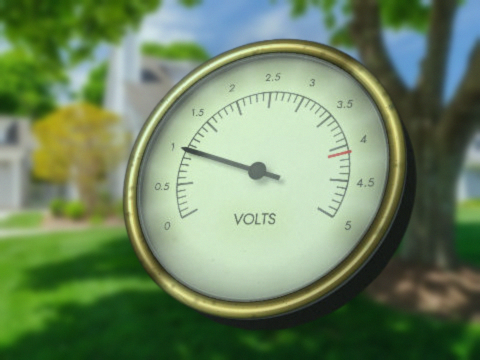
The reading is 1 V
